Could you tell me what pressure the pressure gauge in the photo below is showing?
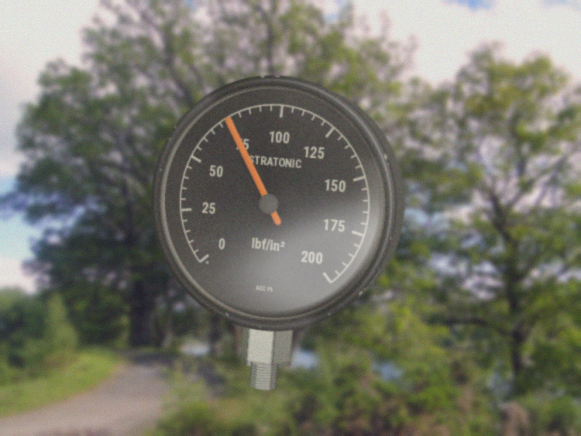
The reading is 75 psi
